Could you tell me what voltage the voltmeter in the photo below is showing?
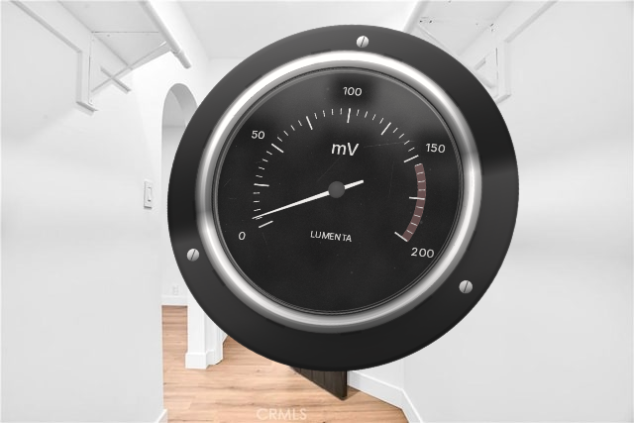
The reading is 5 mV
